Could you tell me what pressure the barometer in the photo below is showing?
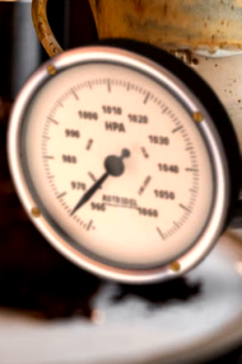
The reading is 965 hPa
